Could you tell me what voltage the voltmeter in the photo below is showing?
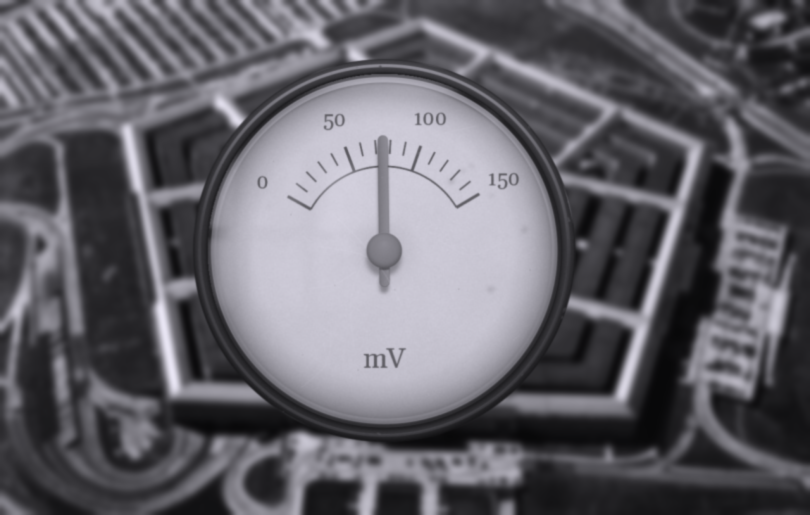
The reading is 75 mV
